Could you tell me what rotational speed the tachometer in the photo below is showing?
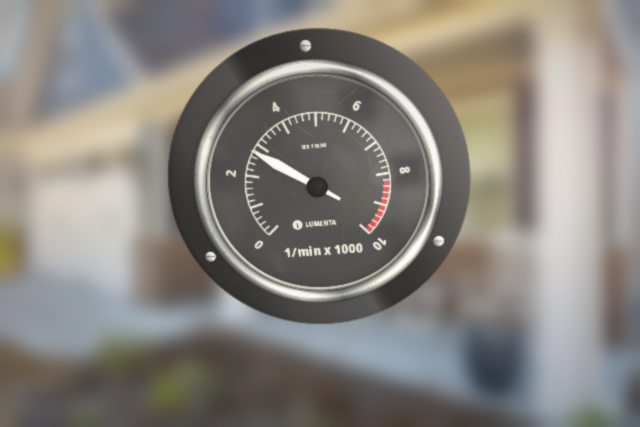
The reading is 2800 rpm
